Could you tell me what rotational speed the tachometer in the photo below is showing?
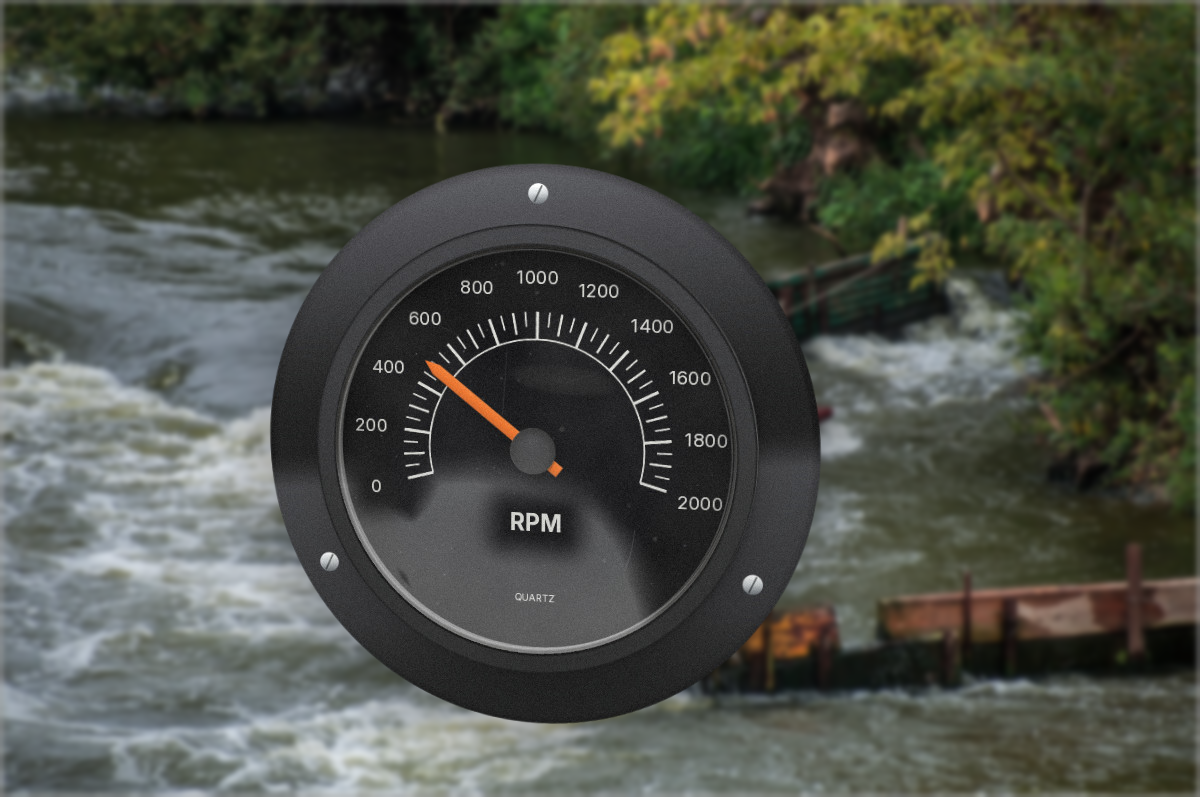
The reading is 500 rpm
